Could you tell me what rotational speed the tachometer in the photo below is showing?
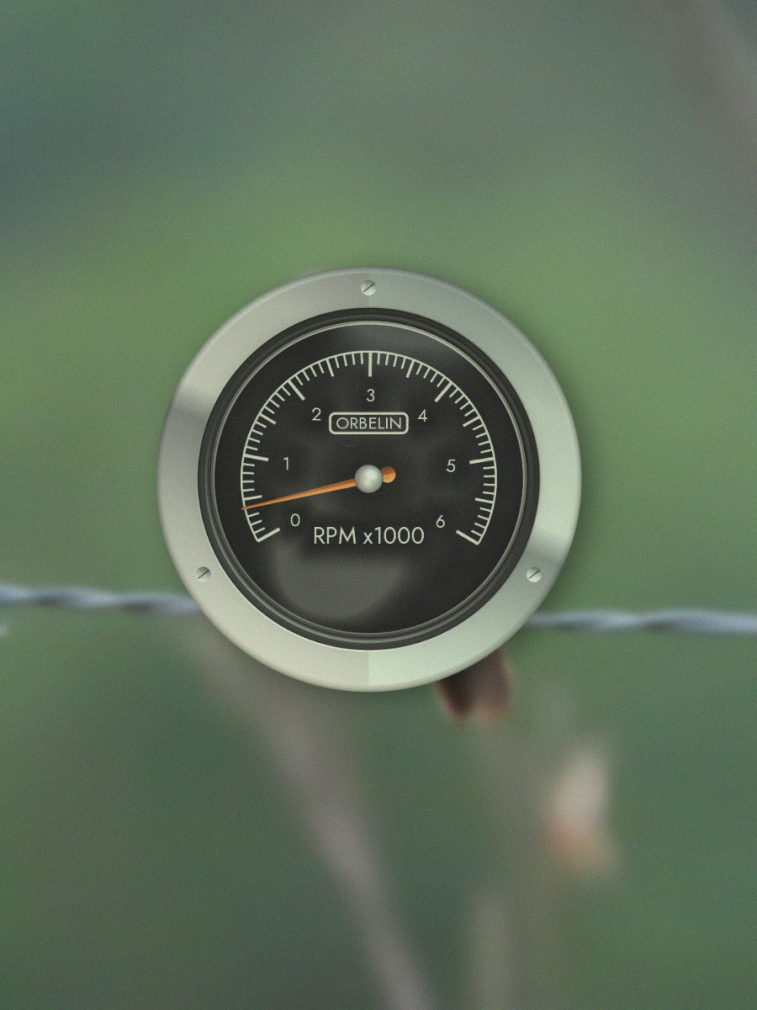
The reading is 400 rpm
